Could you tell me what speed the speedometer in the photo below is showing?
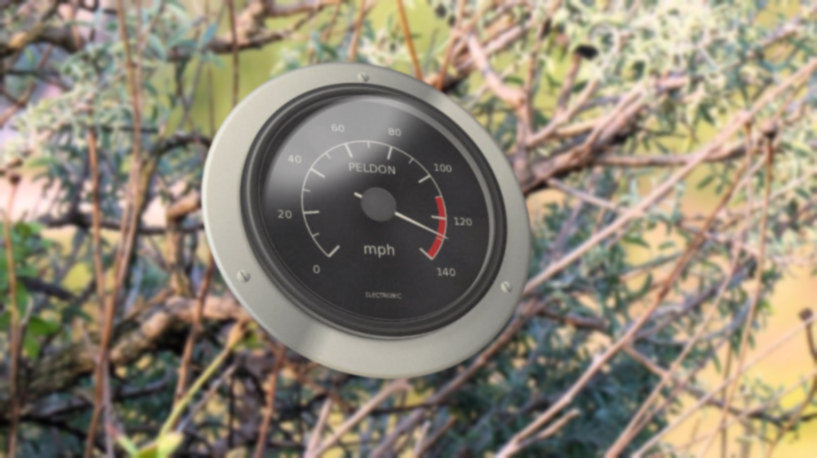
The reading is 130 mph
